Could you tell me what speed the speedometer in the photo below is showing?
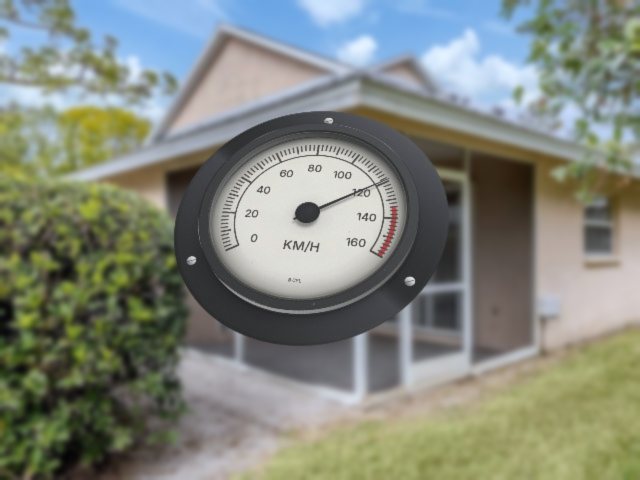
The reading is 120 km/h
